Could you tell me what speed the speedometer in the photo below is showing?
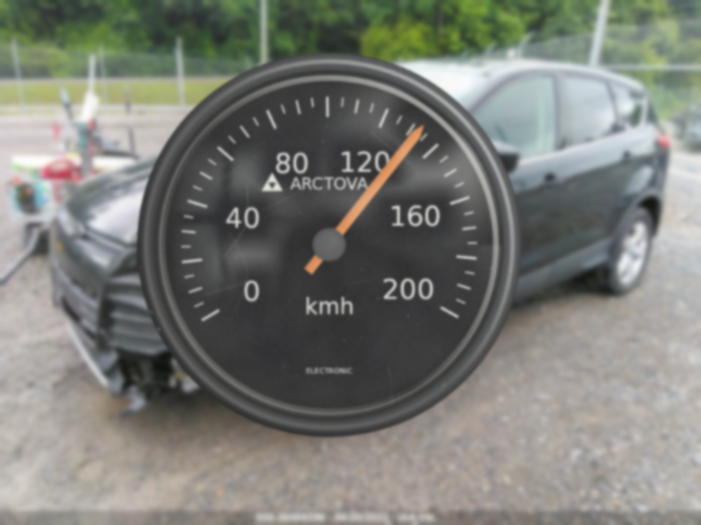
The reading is 132.5 km/h
